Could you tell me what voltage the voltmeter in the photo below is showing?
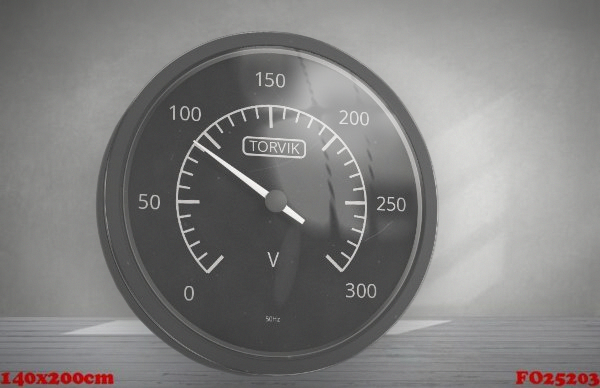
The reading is 90 V
